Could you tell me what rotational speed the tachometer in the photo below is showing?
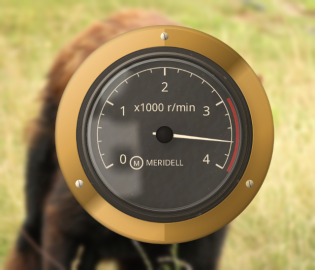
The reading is 3600 rpm
